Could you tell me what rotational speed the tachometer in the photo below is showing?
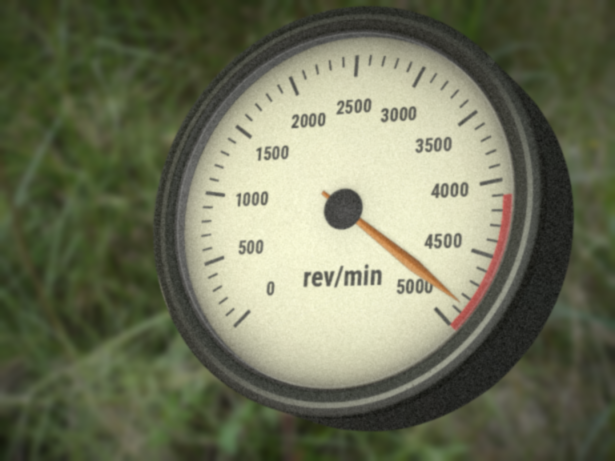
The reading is 4850 rpm
